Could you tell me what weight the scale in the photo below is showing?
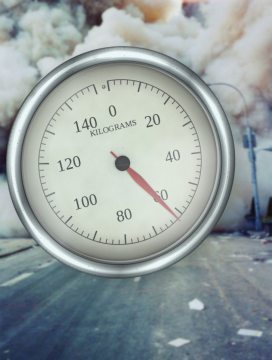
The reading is 62 kg
